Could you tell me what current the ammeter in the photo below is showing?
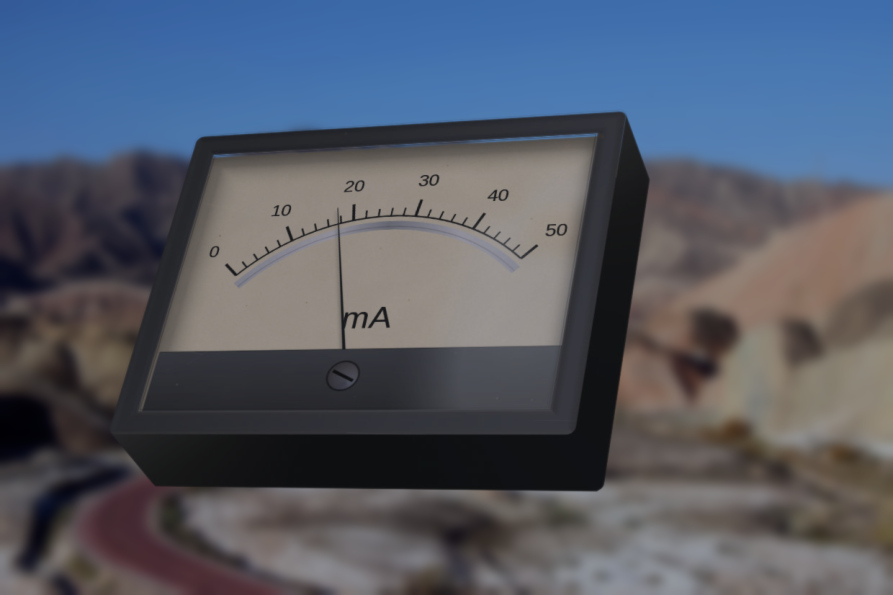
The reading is 18 mA
